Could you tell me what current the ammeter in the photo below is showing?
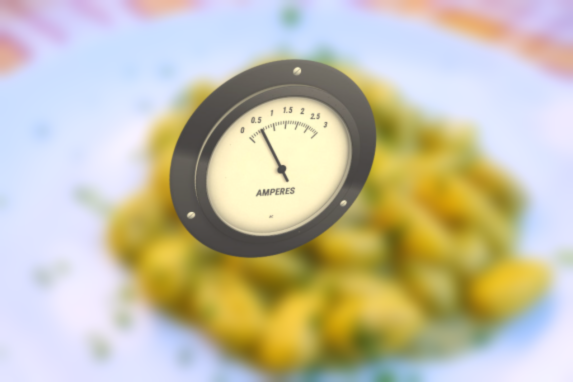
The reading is 0.5 A
